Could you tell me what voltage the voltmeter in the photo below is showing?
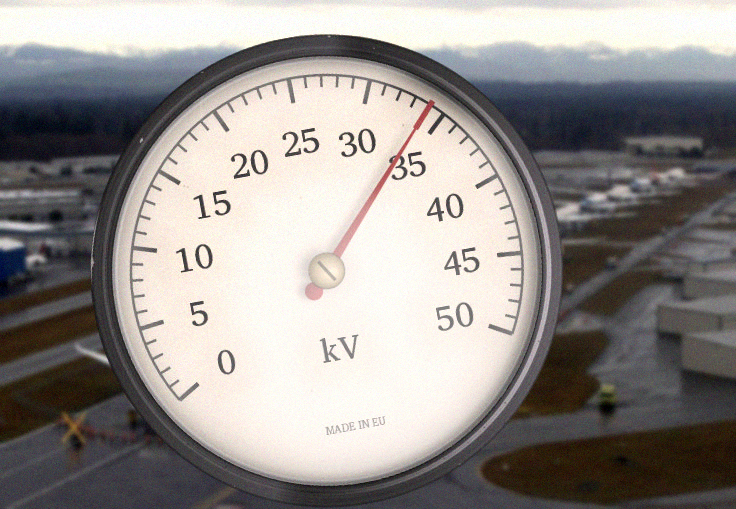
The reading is 34 kV
